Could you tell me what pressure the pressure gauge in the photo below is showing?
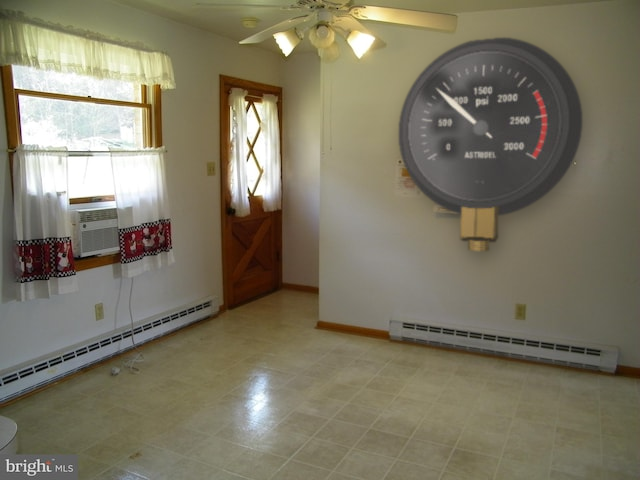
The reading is 900 psi
